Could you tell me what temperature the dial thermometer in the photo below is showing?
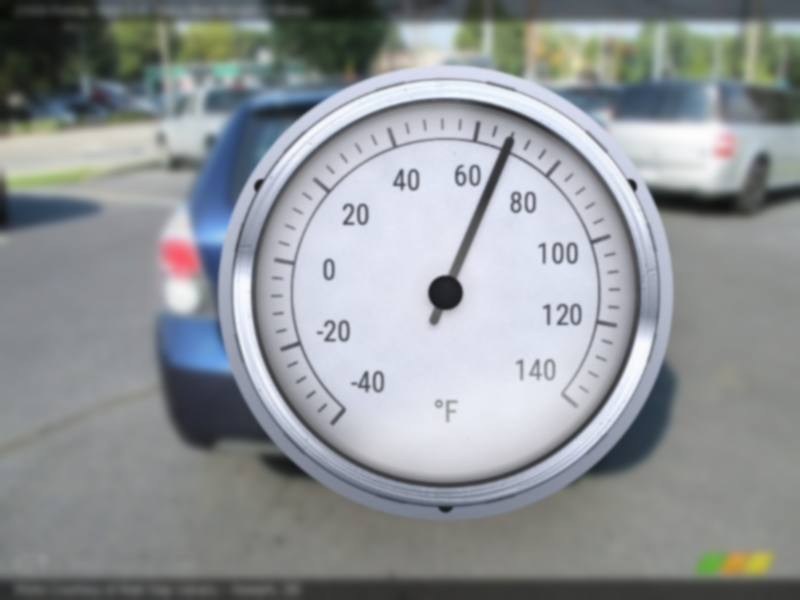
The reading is 68 °F
